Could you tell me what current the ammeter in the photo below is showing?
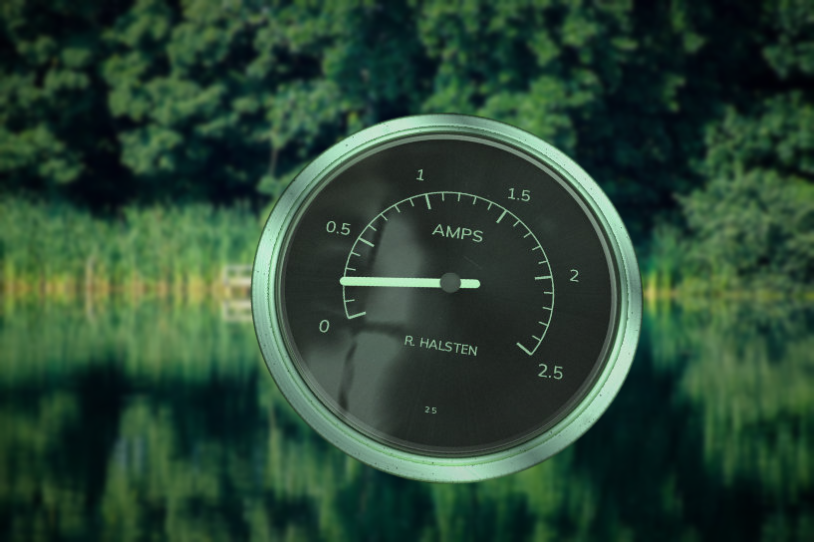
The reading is 0.2 A
